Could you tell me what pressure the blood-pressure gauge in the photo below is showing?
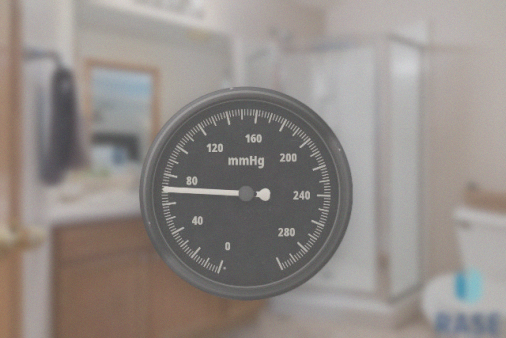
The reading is 70 mmHg
